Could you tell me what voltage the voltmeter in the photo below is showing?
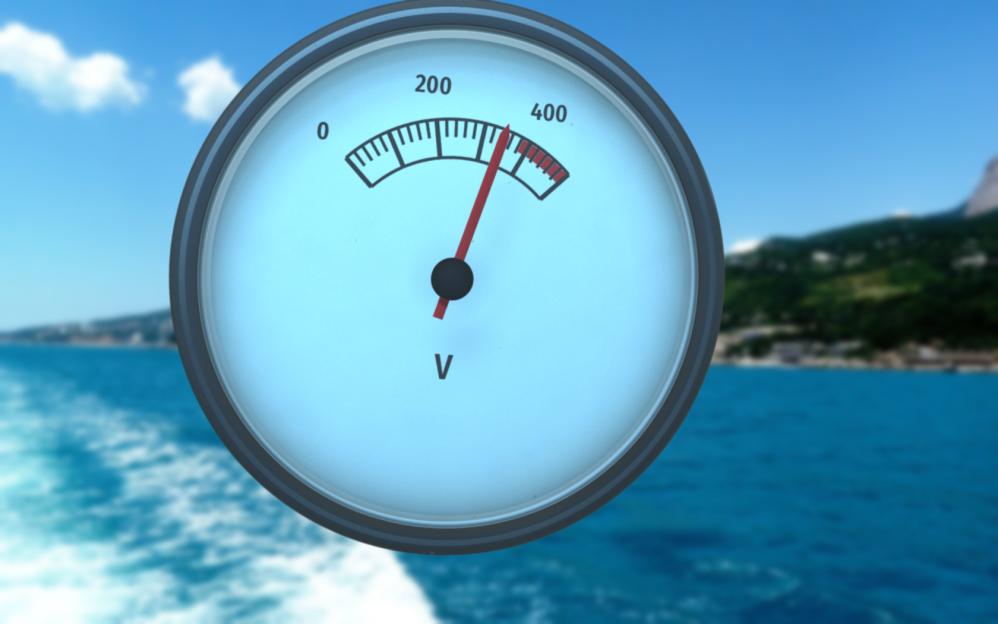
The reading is 340 V
